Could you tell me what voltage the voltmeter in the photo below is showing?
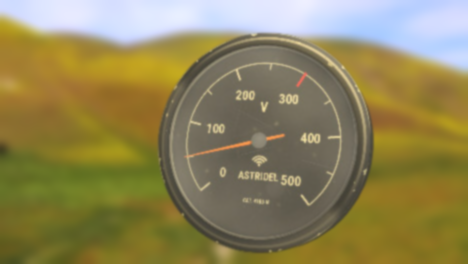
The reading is 50 V
